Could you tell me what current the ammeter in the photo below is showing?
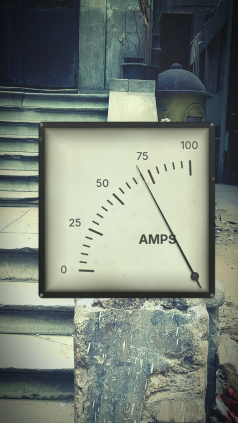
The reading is 70 A
